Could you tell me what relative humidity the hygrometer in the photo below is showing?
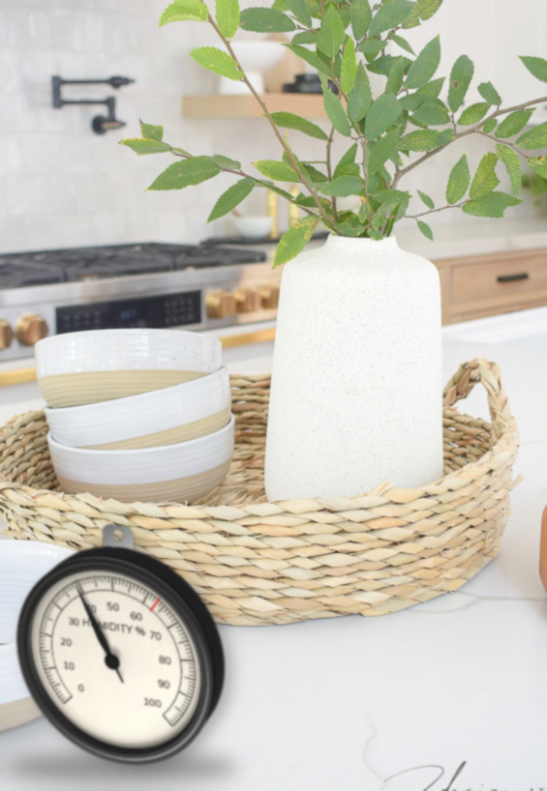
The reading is 40 %
